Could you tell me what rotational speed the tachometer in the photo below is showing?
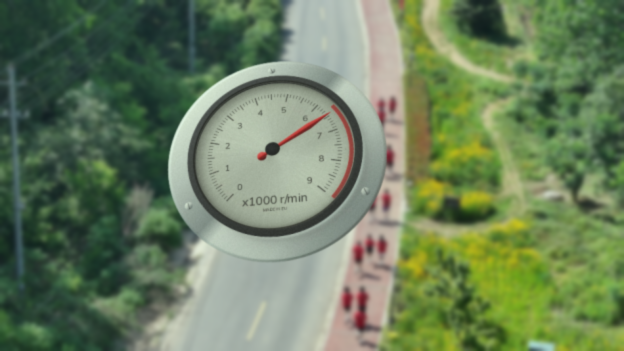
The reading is 6500 rpm
